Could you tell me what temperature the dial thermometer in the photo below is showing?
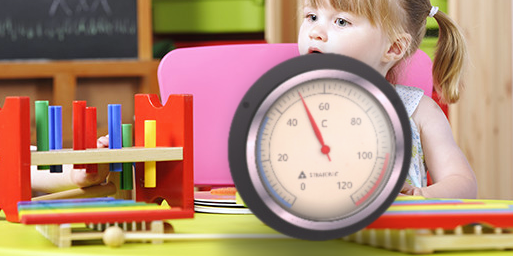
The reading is 50 °C
